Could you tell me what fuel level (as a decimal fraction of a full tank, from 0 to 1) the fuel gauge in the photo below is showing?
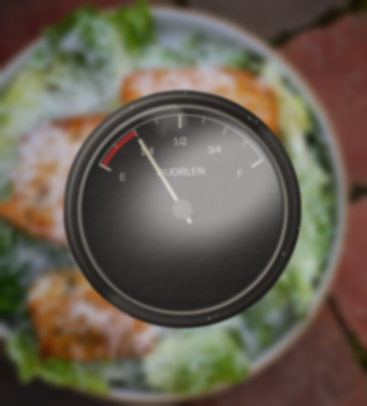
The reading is 0.25
